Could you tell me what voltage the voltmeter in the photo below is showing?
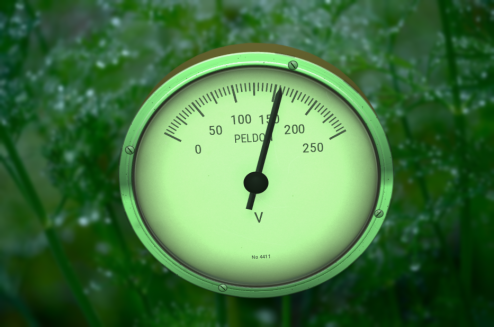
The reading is 155 V
